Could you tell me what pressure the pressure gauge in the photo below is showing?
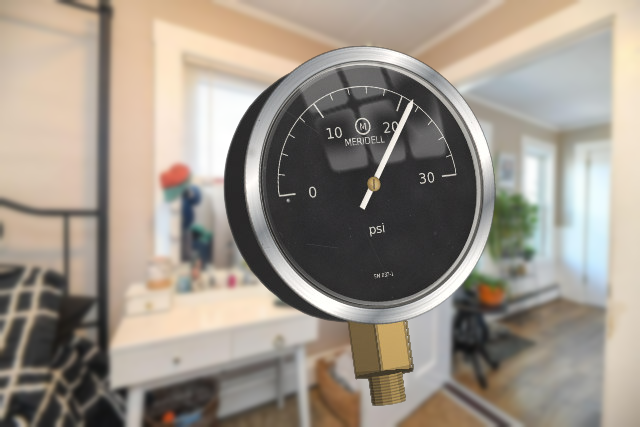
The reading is 21 psi
